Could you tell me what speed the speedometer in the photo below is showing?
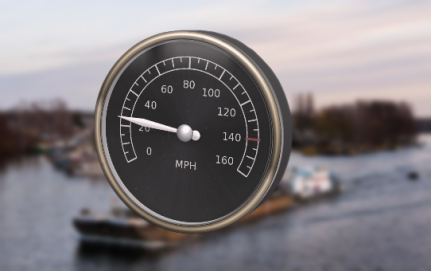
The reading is 25 mph
